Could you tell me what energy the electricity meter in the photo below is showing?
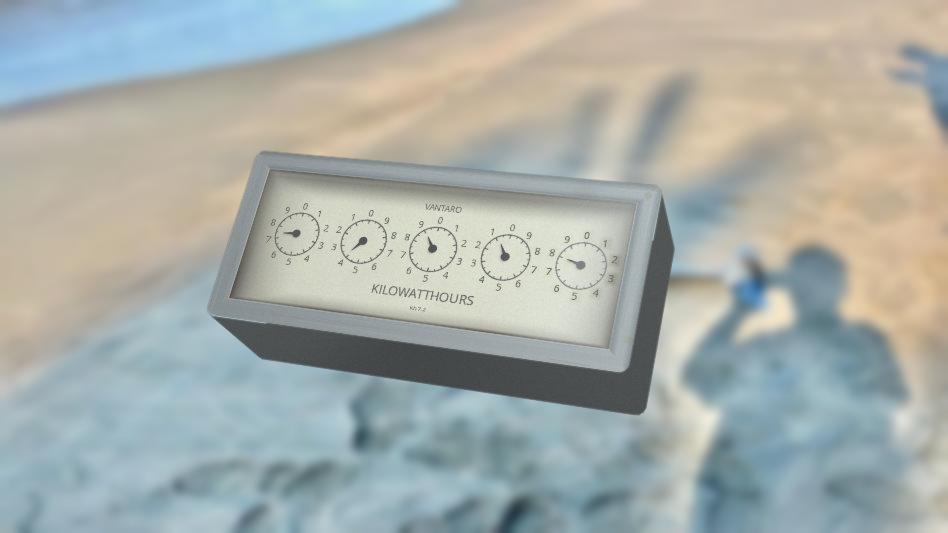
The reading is 73908 kWh
